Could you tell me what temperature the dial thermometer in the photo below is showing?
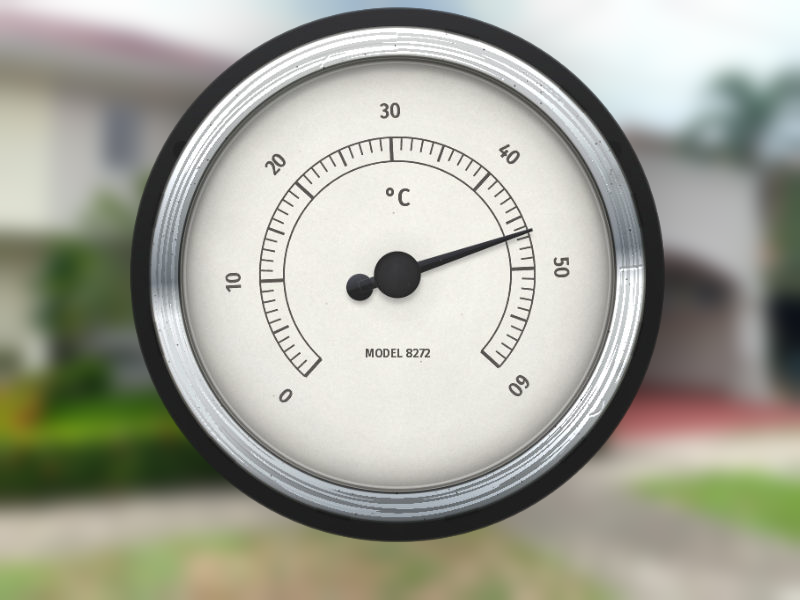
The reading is 46.5 °C
